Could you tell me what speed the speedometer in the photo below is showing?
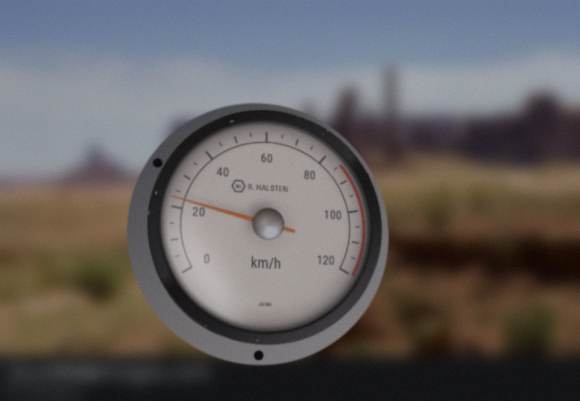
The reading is 22.5 km/h
